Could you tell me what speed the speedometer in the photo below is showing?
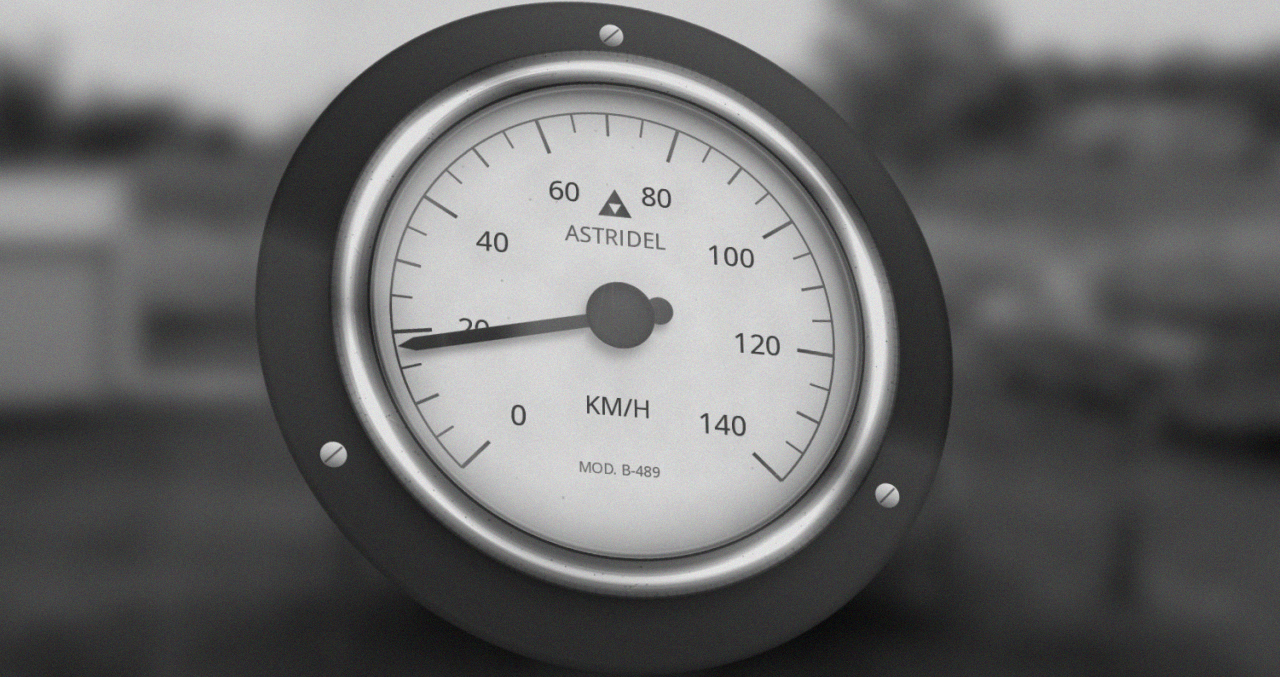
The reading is 17.5 km/h
